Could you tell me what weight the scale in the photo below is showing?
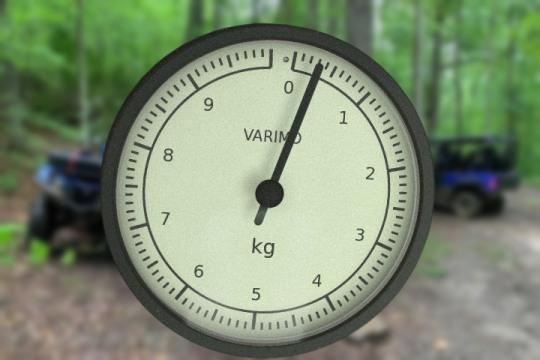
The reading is 0.3 kg
